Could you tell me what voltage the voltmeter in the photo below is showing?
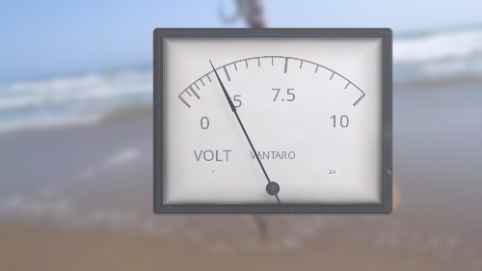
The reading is 4.5 V
